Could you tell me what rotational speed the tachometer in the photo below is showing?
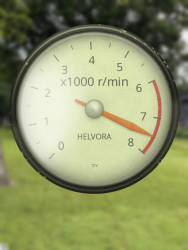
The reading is 7500 rpm
